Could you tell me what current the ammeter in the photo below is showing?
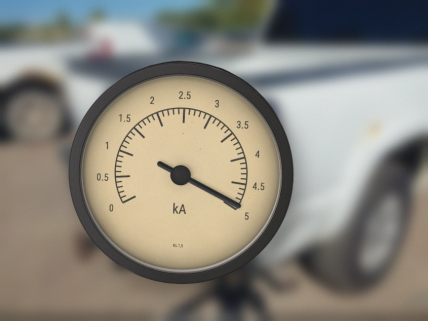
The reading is 4.9 kA
